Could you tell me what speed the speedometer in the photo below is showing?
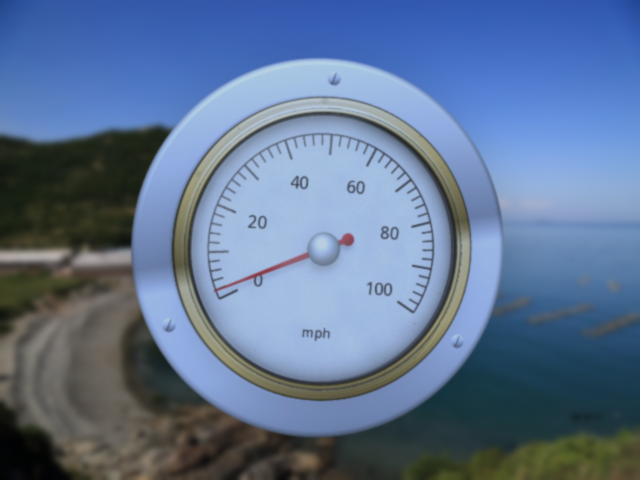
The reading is 2 mph
